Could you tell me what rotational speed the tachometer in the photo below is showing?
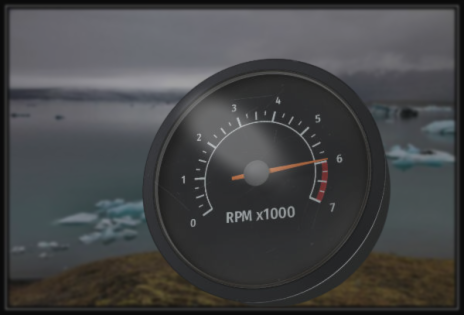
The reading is 6000 rpm
